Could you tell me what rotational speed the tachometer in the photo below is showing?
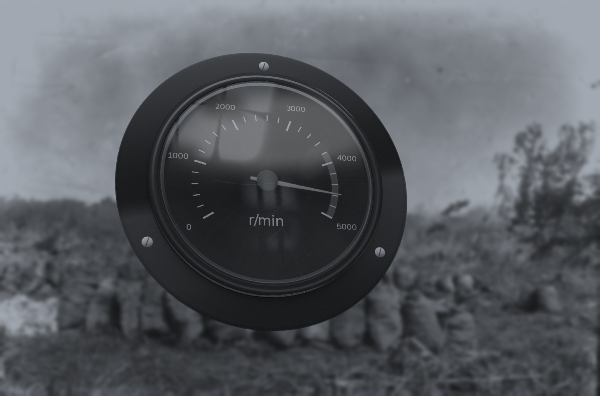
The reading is 4600 rpm
